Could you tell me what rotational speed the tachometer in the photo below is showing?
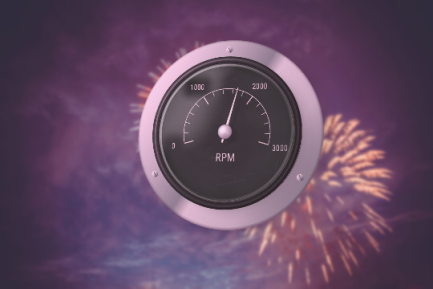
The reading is 1700 rpm
